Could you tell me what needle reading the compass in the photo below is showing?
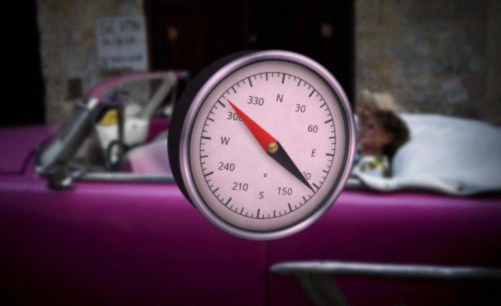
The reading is 305 °
